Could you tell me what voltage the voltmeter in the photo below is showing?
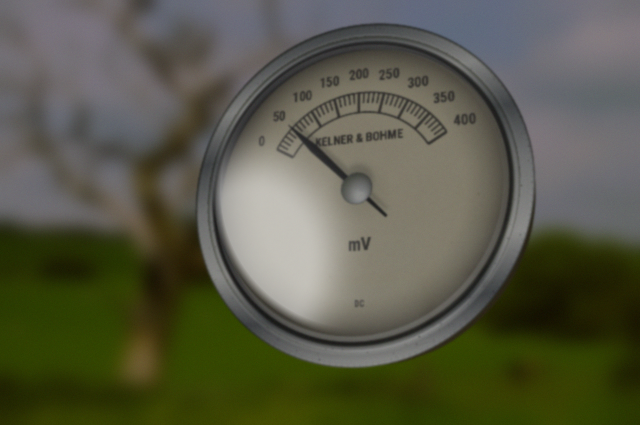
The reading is 50 mV
